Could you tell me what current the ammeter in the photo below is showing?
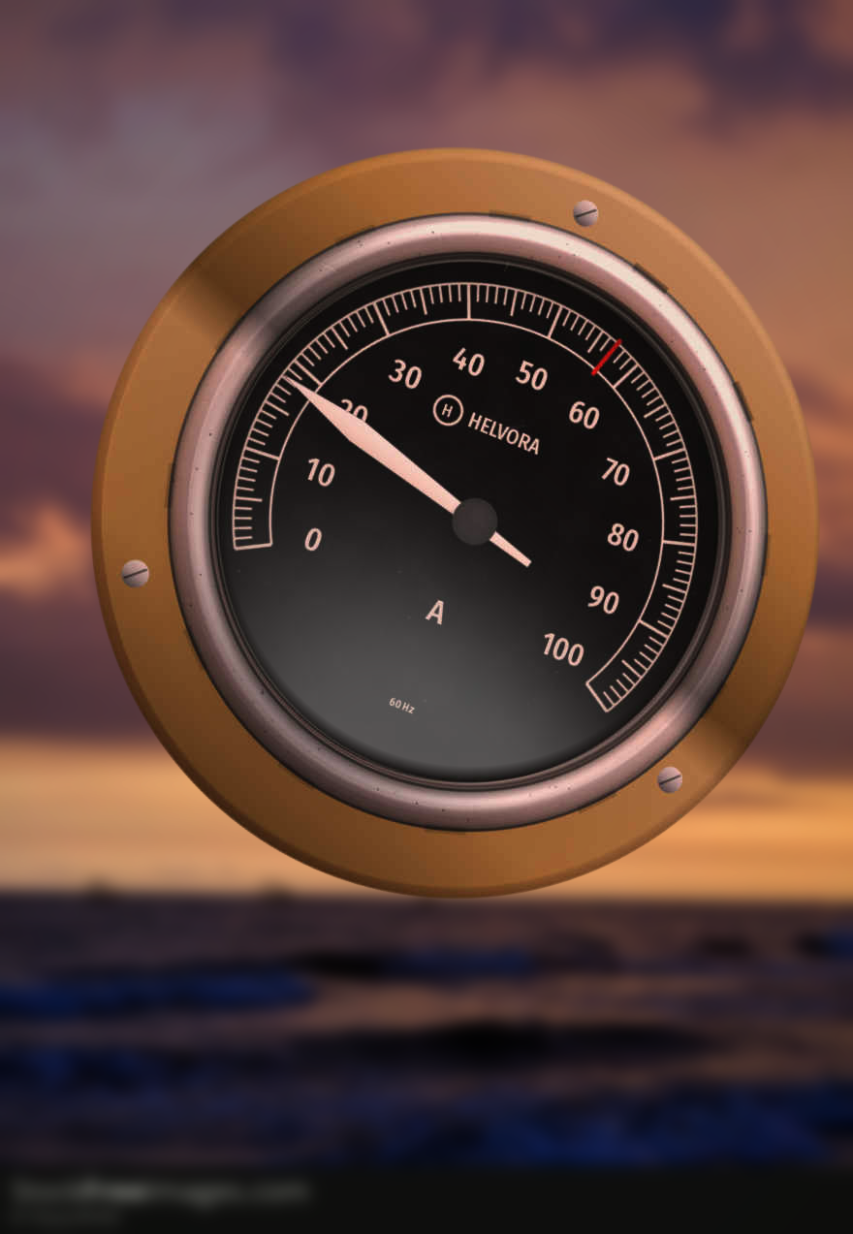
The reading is 18 A
